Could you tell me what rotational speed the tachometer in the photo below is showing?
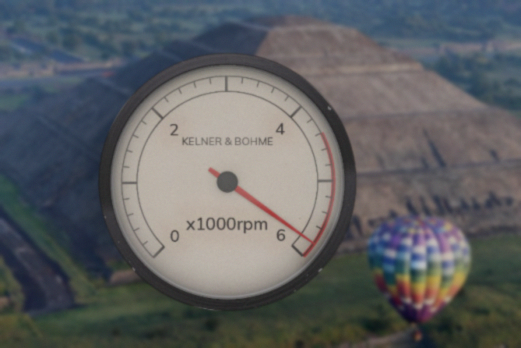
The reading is 5800 rpm
